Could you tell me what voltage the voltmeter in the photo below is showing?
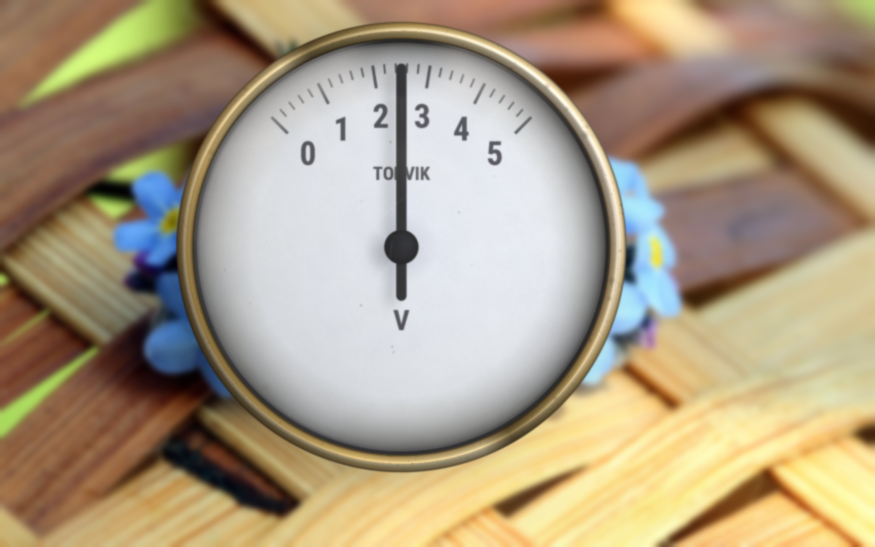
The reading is 2.5 V
